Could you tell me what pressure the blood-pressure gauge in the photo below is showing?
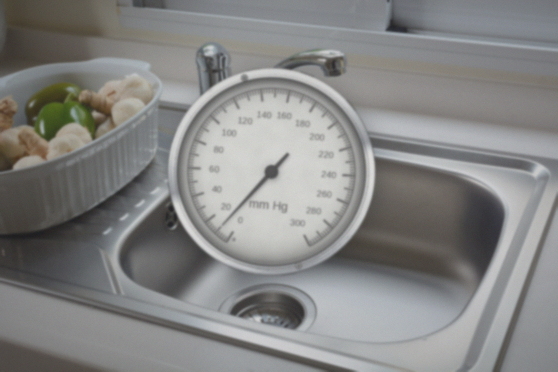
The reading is 10 mmHg
